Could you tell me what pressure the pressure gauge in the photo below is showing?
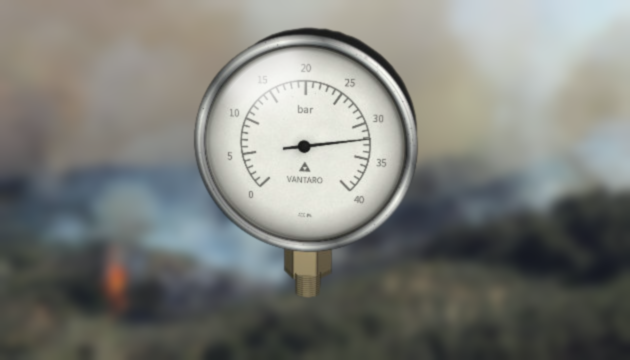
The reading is 32 bar
